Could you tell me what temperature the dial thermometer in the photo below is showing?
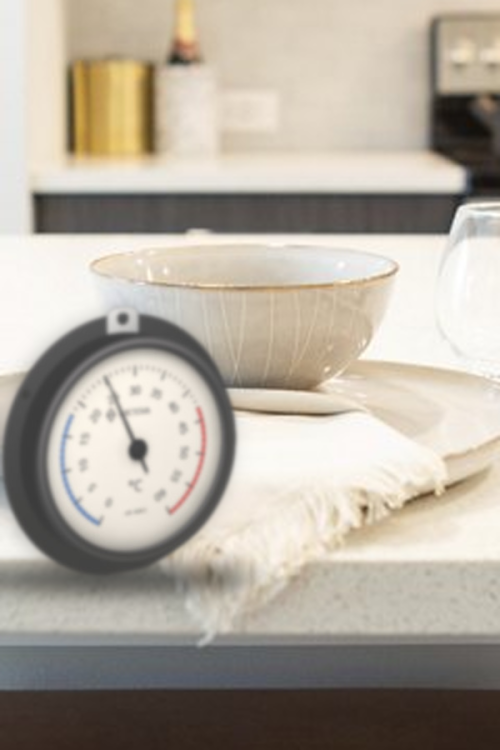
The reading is 25 °C
